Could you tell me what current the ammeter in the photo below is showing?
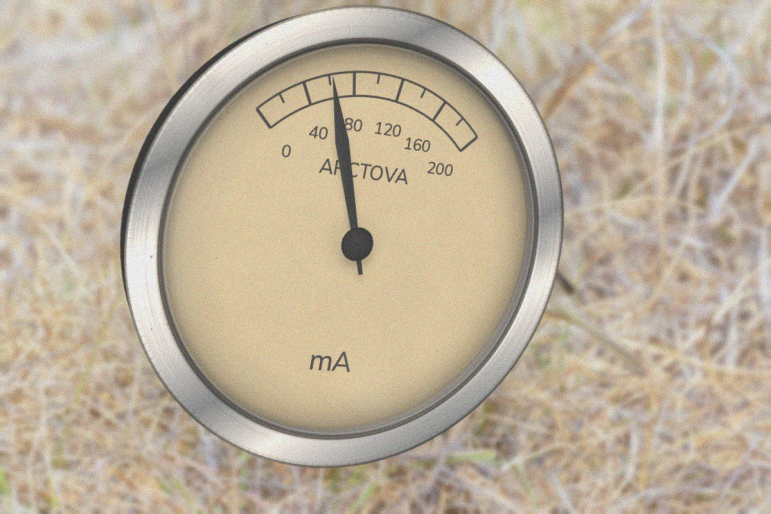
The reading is 60 mA
